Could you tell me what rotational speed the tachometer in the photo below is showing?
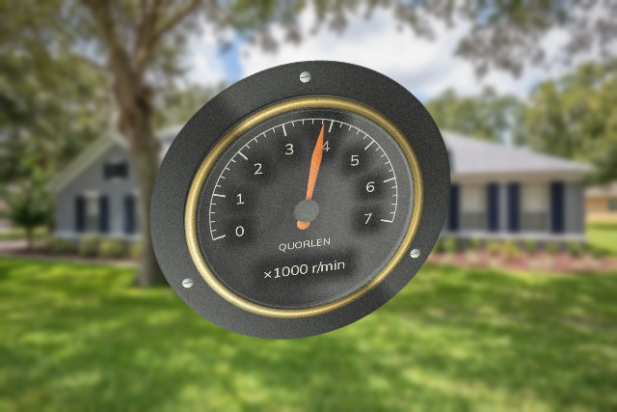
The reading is 3800 rpm
